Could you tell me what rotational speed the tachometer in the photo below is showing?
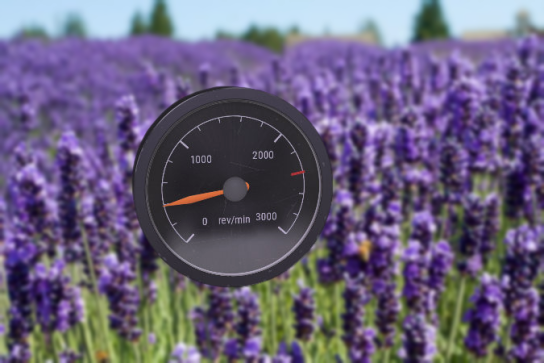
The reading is 400 rpm
